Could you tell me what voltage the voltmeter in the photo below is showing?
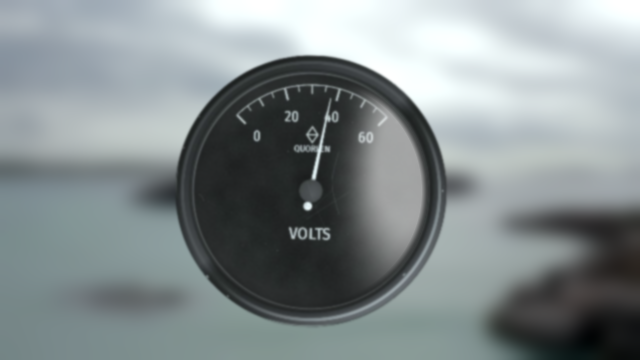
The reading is 37.5 V
